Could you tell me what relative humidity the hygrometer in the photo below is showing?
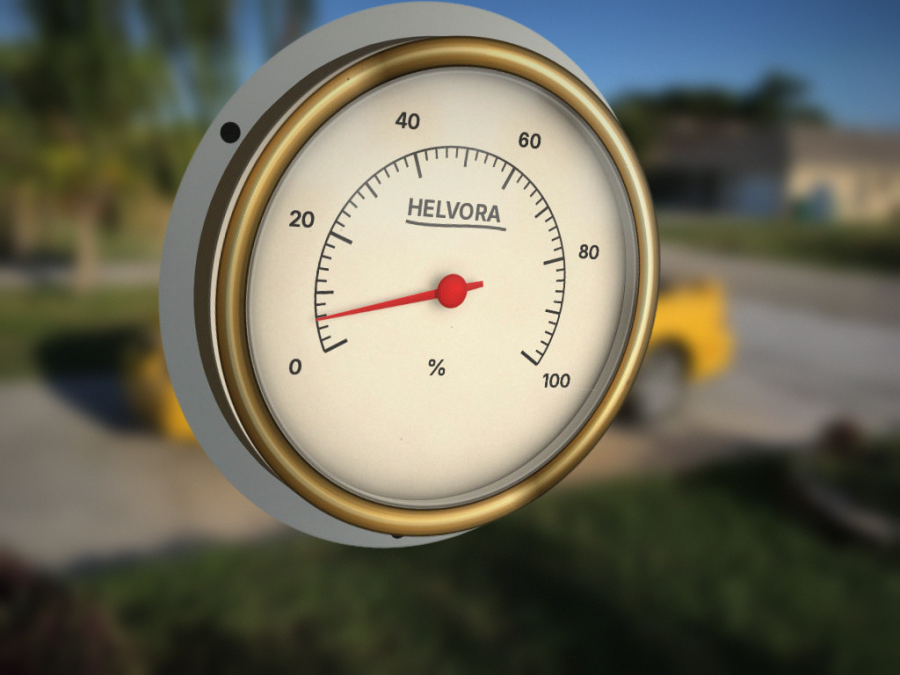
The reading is 6 %
